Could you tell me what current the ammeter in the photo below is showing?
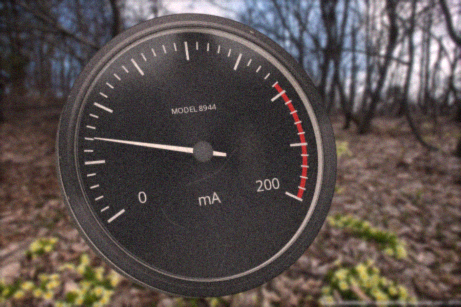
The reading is 35 mA
